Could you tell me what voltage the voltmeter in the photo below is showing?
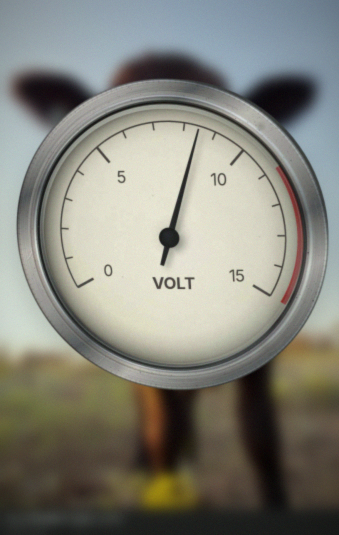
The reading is 8.5 V
